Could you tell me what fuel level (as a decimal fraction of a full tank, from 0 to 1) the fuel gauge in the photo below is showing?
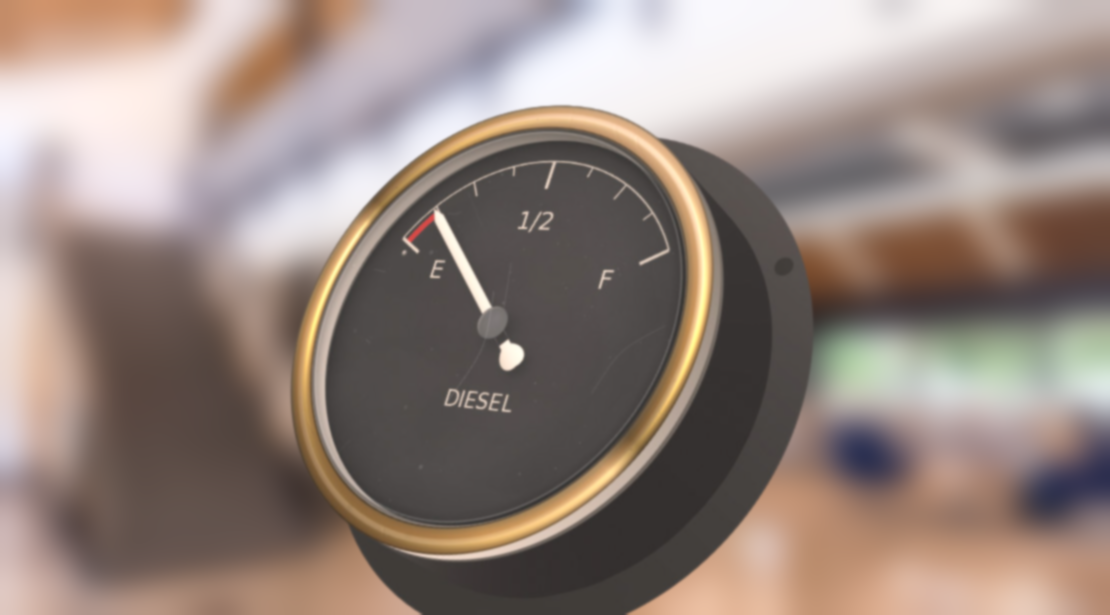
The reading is 0.125
